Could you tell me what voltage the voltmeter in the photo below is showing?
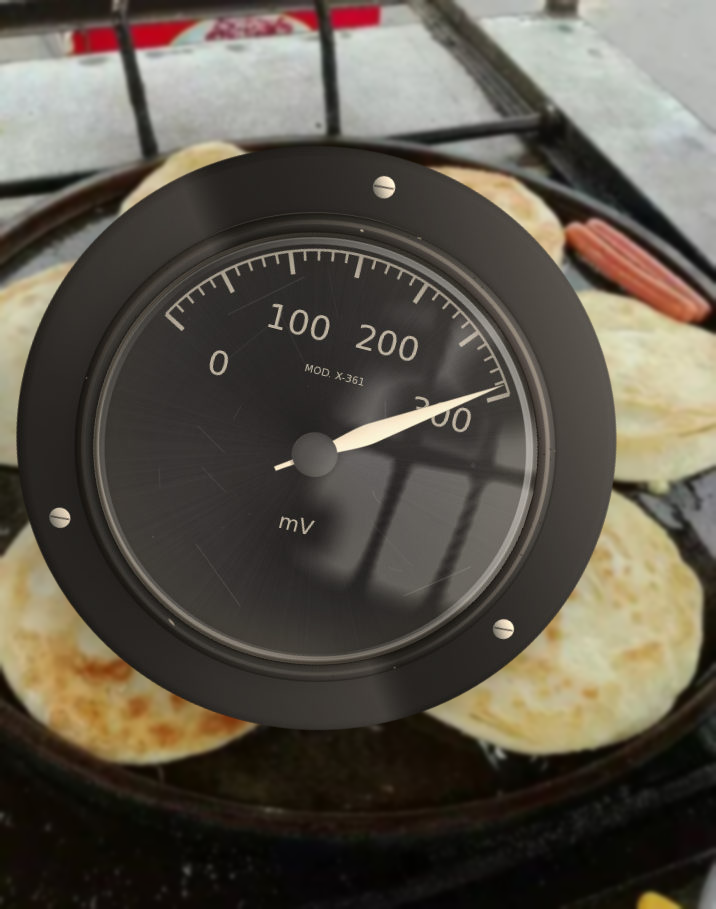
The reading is 290 mV
